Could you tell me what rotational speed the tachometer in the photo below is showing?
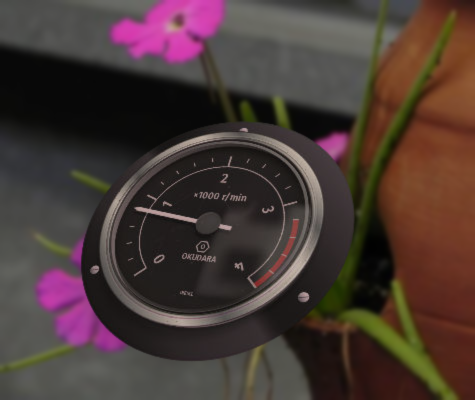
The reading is 800 rpm
